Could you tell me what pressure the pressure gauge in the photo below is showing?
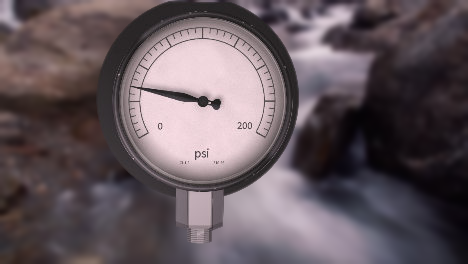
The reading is 35 psi
